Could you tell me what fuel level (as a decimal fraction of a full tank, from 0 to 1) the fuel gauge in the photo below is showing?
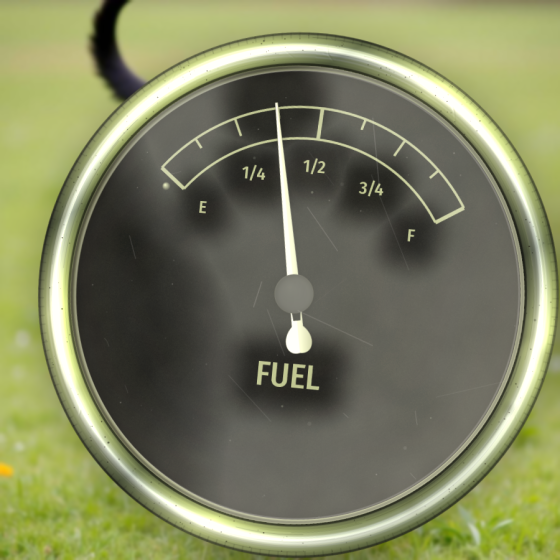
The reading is 0.375
